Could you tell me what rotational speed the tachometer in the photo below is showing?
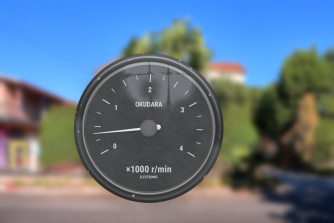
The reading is 375 rpm
